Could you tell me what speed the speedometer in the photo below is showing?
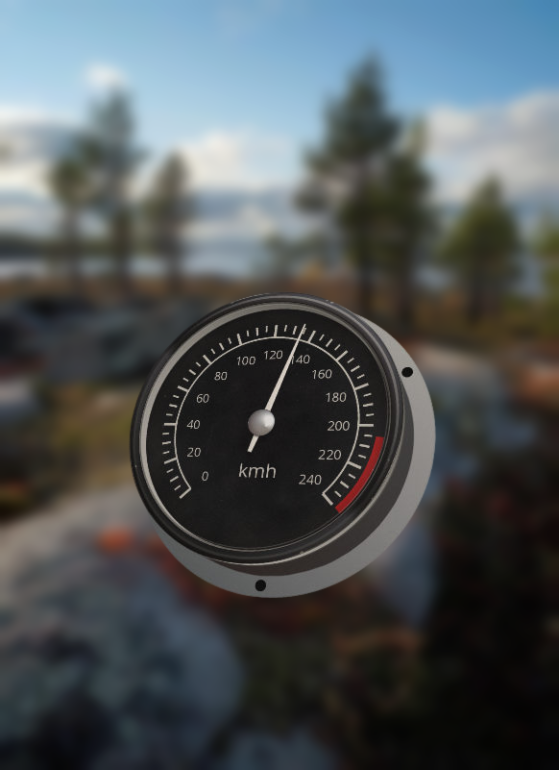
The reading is 135 km/h
